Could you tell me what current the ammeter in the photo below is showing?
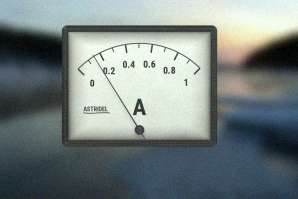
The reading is 0.15 A
